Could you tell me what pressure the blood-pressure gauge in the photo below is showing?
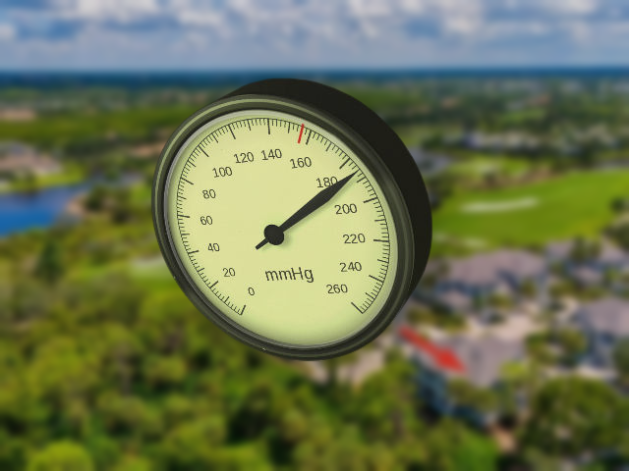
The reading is 186 mmHg
